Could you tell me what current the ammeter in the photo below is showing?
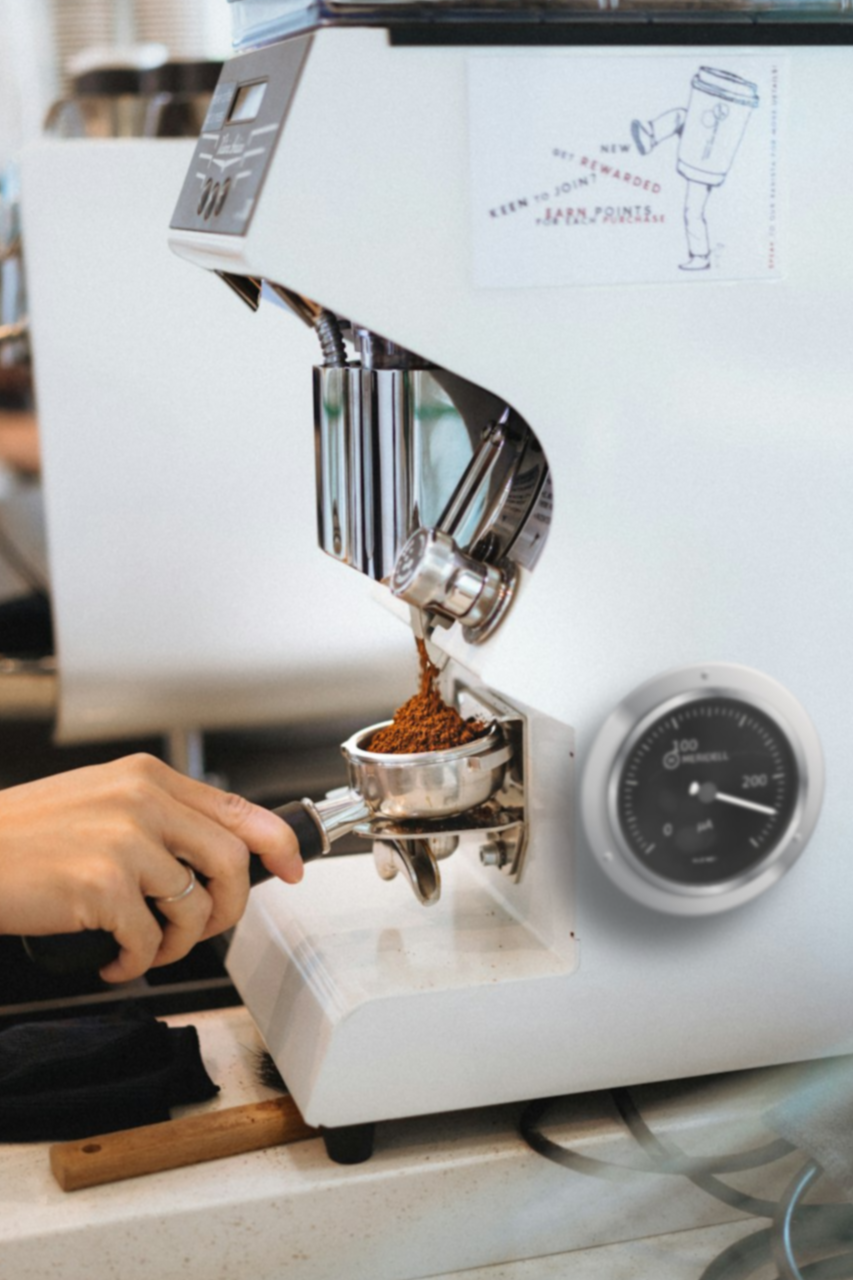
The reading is 225 µA
